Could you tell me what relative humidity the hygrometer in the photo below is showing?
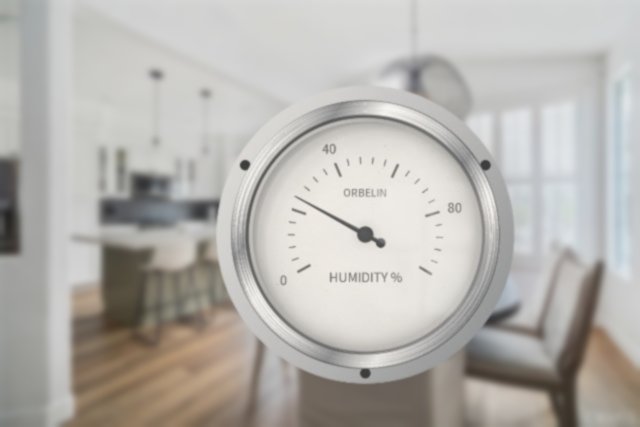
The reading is 24 %
